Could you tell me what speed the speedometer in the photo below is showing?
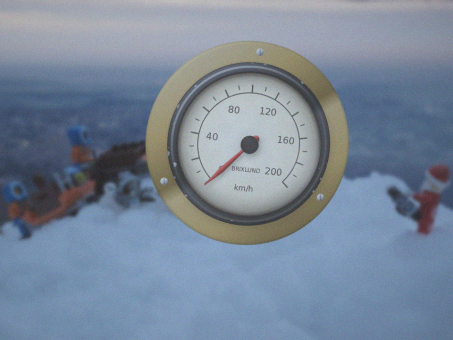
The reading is 0 km/h
